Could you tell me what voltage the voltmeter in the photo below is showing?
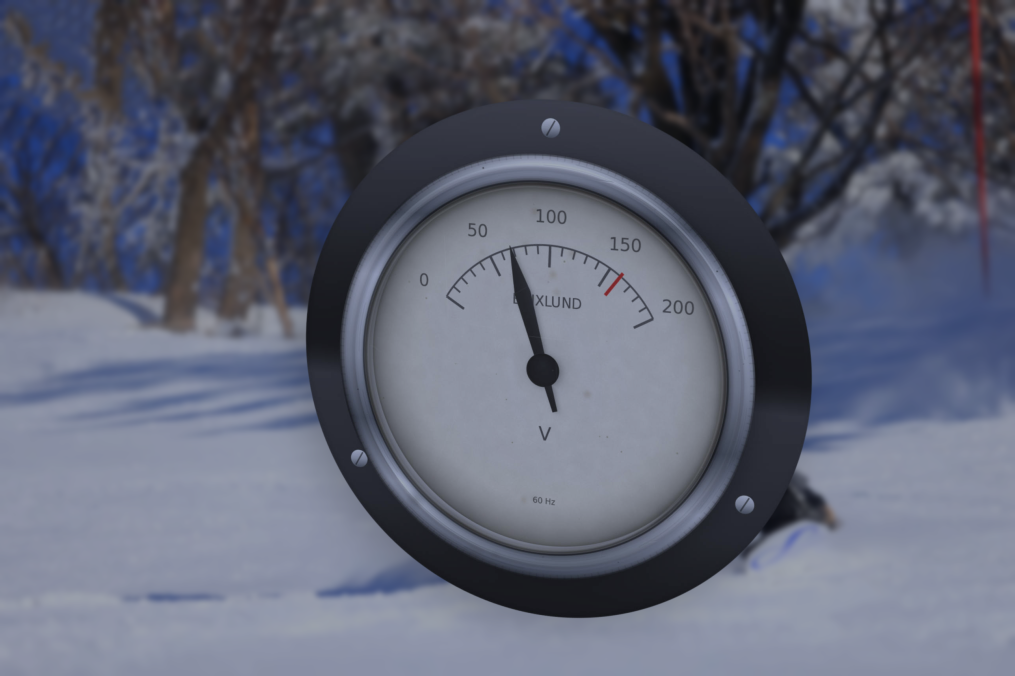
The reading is 70 V
